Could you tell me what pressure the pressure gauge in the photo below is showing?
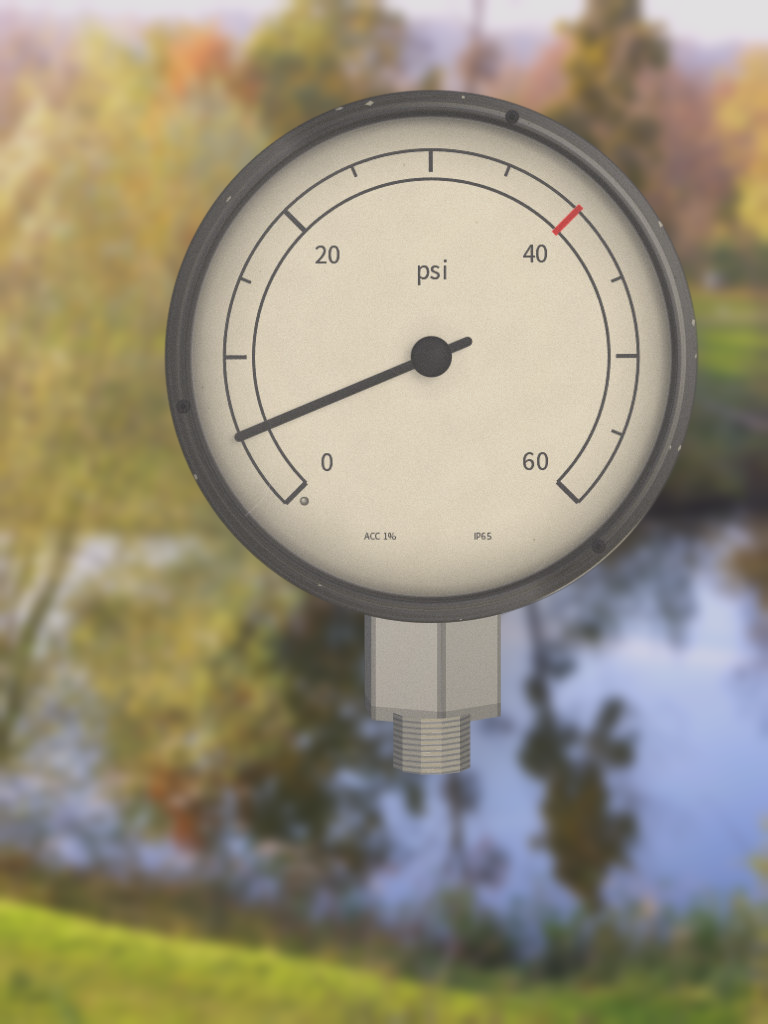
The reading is 5 psi
